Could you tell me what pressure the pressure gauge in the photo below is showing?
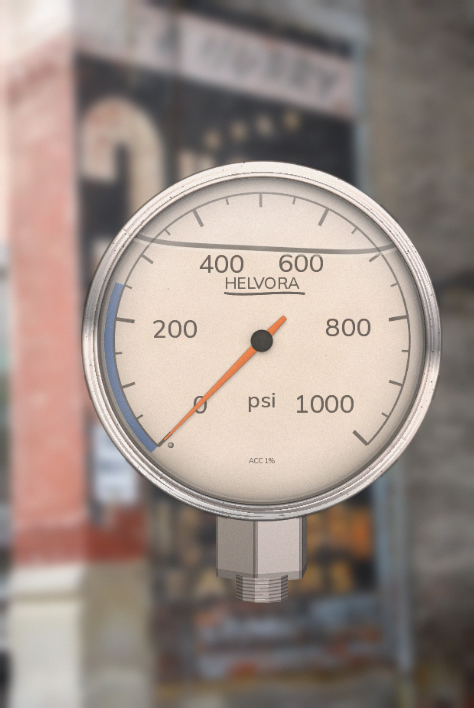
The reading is 0 psi
